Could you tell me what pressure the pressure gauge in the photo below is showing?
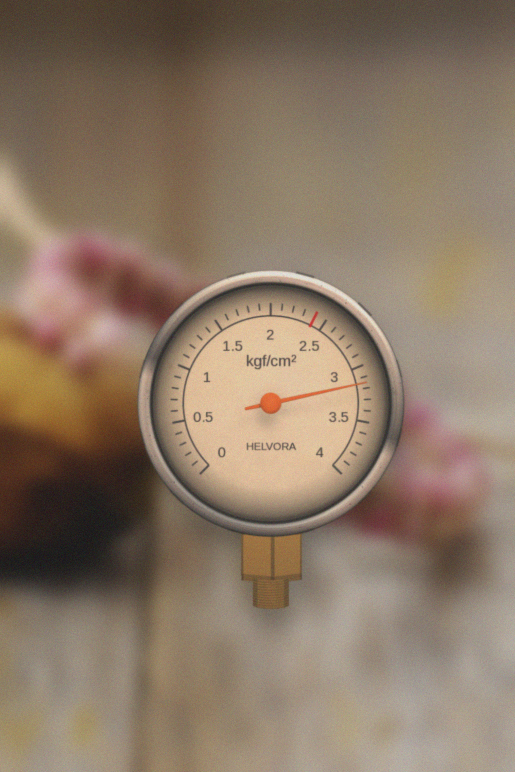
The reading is 3.15 kg/cm²
